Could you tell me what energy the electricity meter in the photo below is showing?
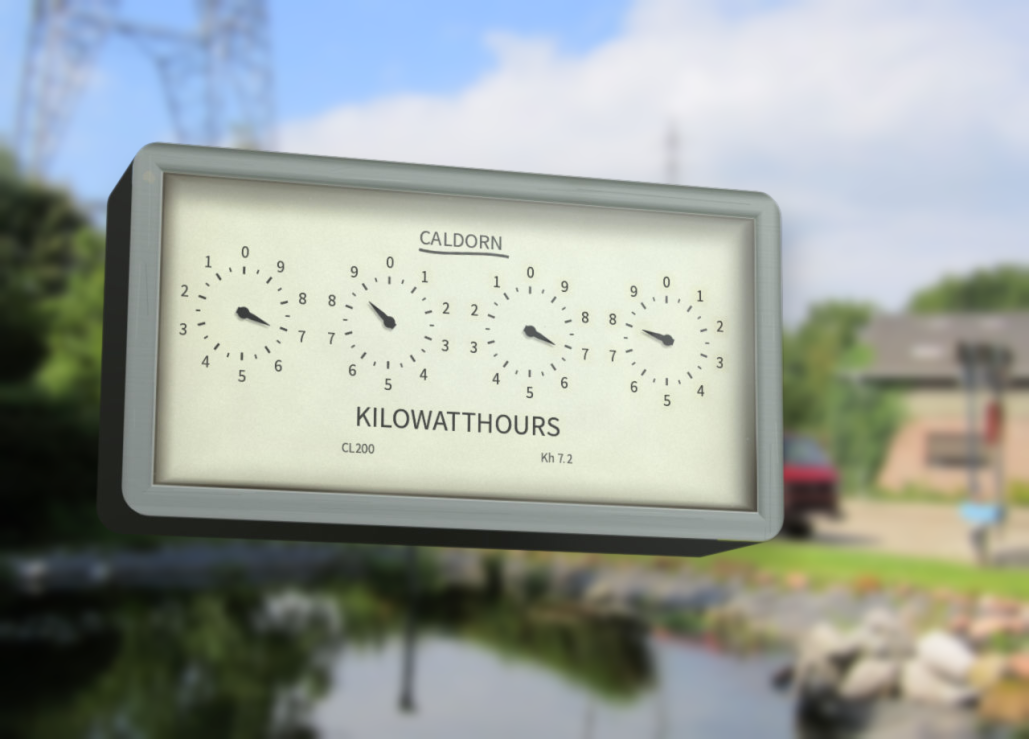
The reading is 6868 kWh
